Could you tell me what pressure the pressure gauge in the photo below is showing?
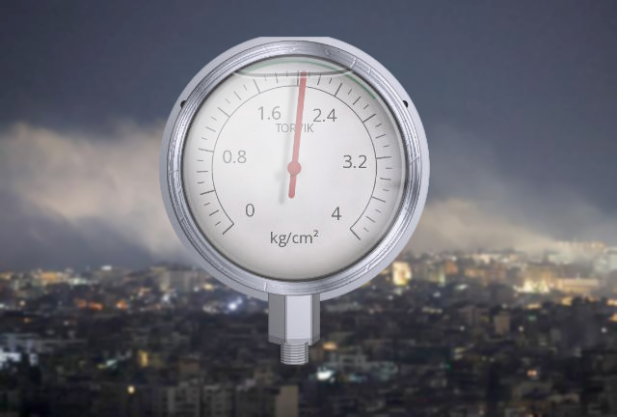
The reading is 2.05 kg/cm²
